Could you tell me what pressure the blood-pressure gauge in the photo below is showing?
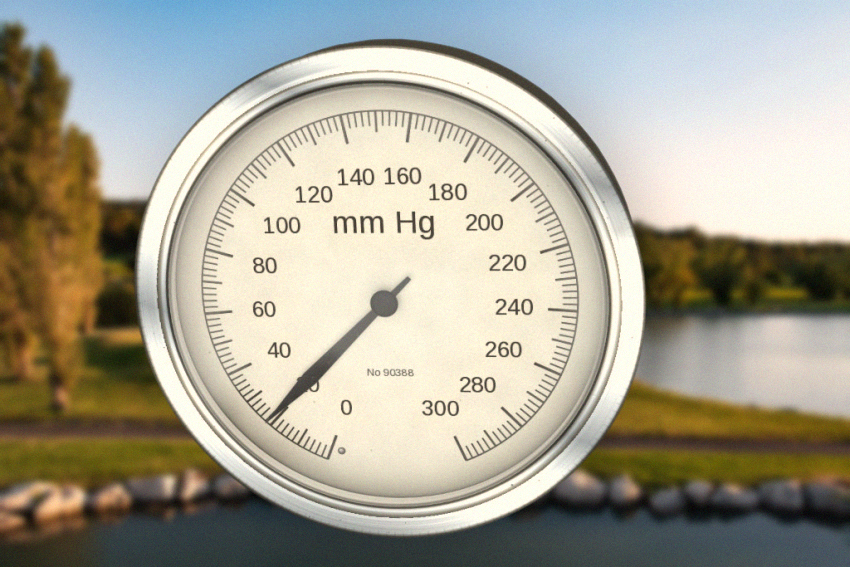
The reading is 22 mmHg
